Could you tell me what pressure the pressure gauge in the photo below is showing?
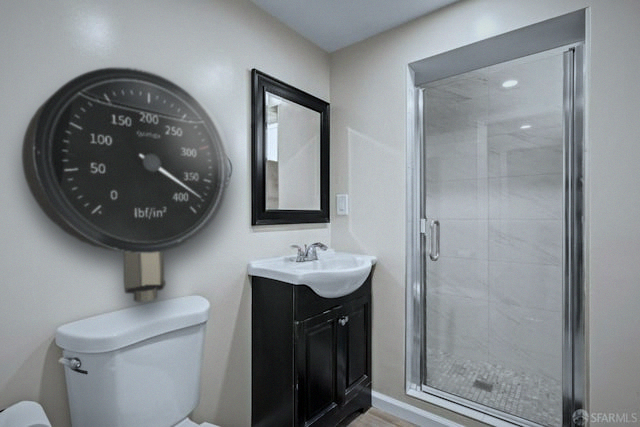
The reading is 380 psi
